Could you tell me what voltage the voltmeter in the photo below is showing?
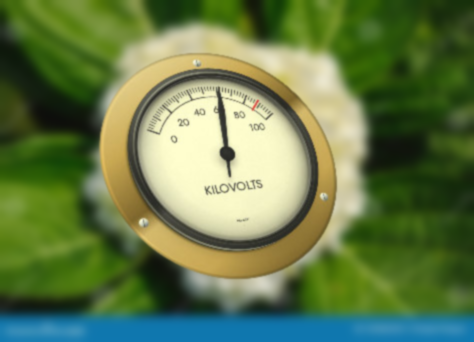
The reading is 60 kV
